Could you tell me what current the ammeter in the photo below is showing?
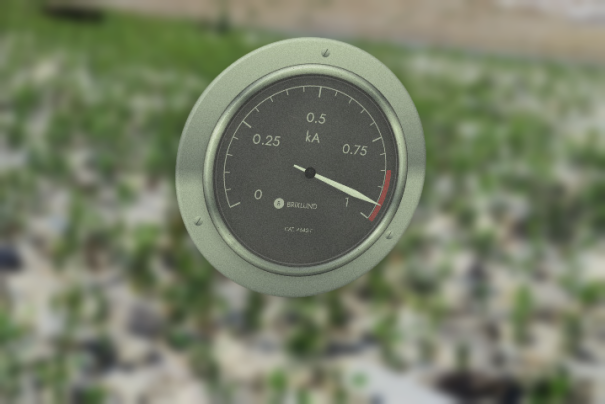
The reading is 0.95 kA
